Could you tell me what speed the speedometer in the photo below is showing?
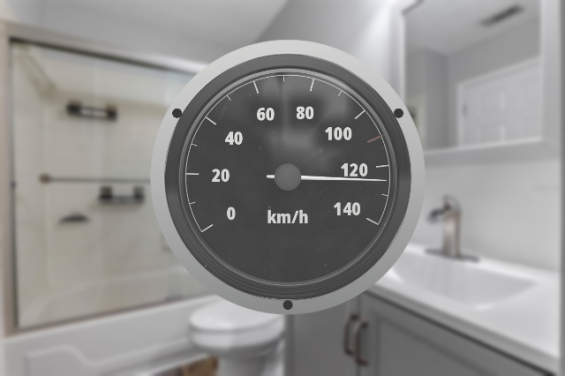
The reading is 125 km/h
